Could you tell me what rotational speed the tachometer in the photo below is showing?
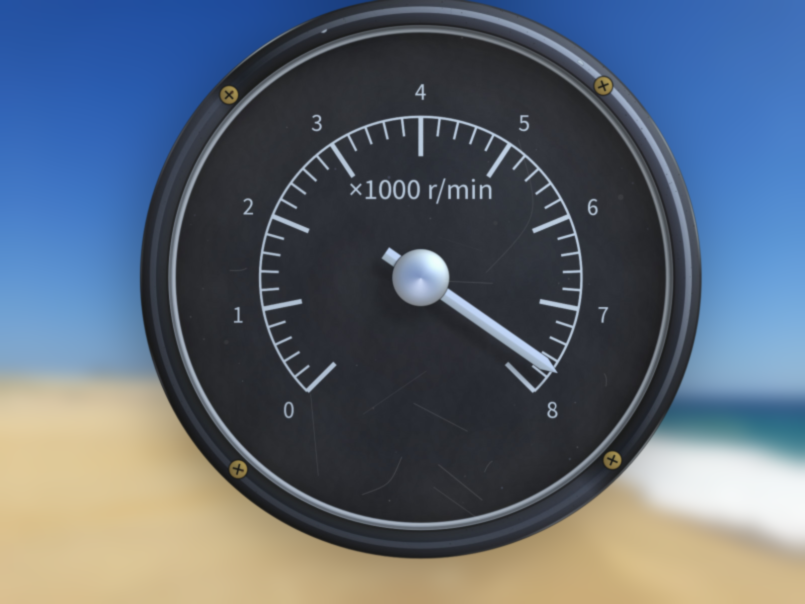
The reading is 7700 rpm
